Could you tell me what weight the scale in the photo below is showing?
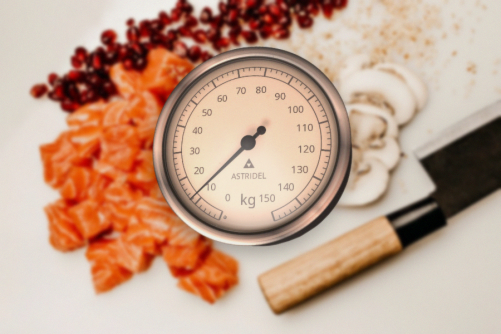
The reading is 12 kg
